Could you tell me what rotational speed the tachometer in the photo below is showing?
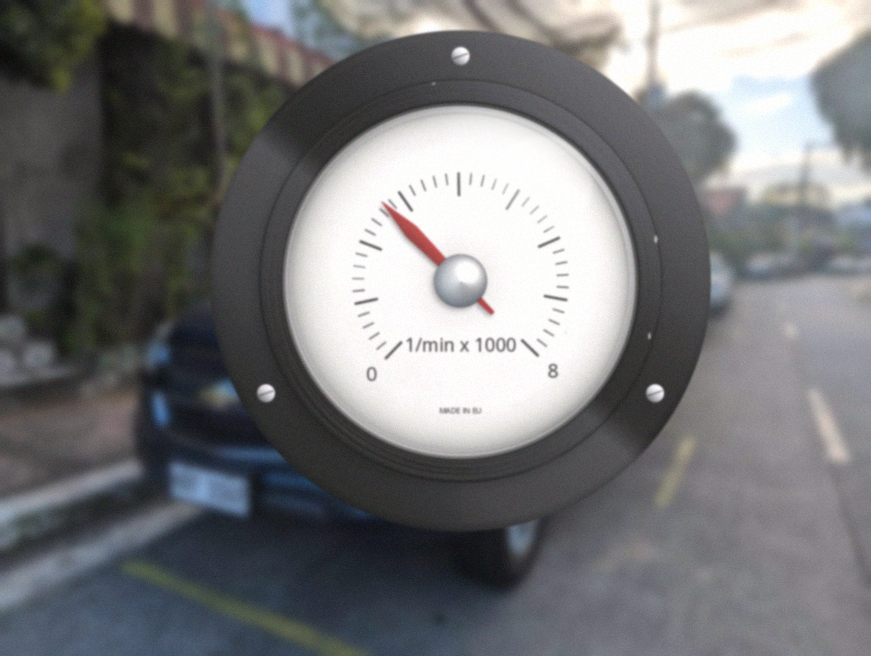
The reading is 2700 rpm
